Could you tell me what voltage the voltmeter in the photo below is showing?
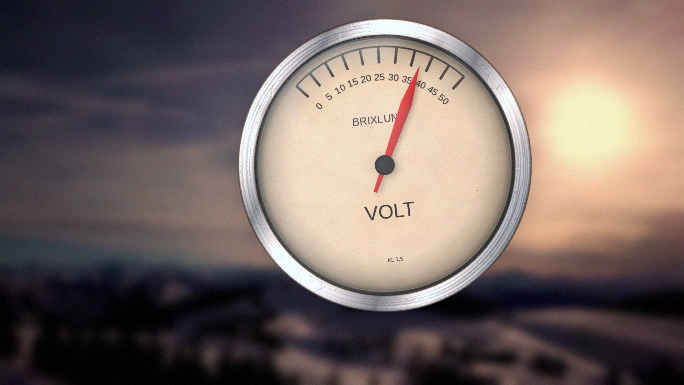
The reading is 37.5 V
